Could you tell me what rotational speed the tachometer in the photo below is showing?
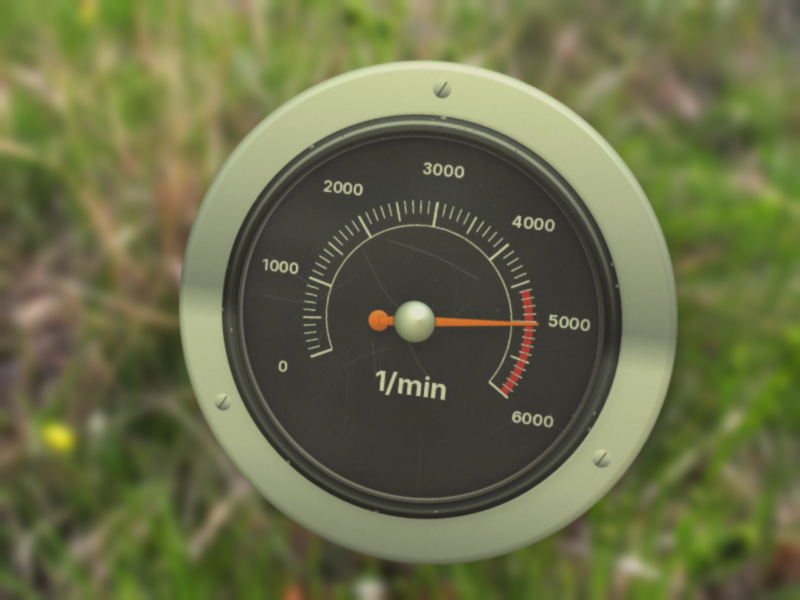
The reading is 5000 rpm
